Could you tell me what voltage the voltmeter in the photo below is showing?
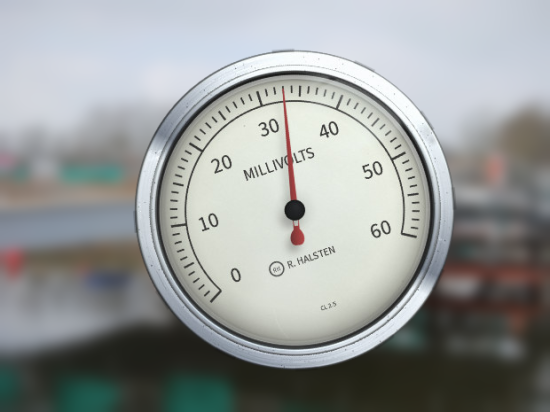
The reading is 33 mV
